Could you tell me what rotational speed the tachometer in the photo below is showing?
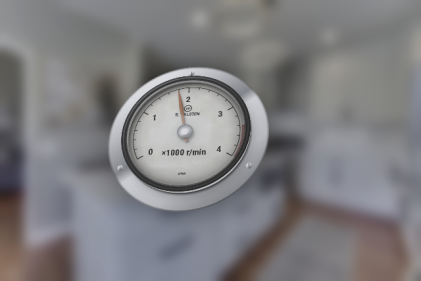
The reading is 1800 rpm
